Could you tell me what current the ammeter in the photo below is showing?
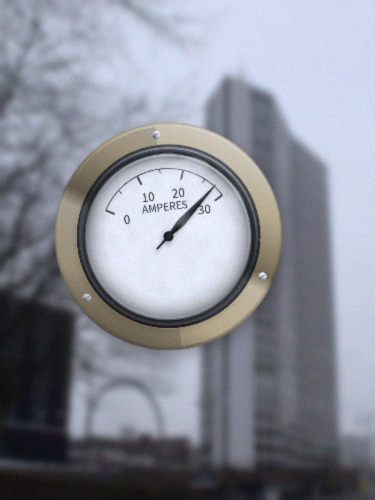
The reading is 27.5 A
